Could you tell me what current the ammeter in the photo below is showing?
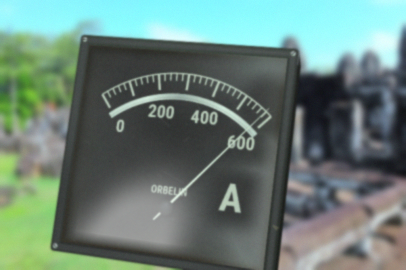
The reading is 580 A
